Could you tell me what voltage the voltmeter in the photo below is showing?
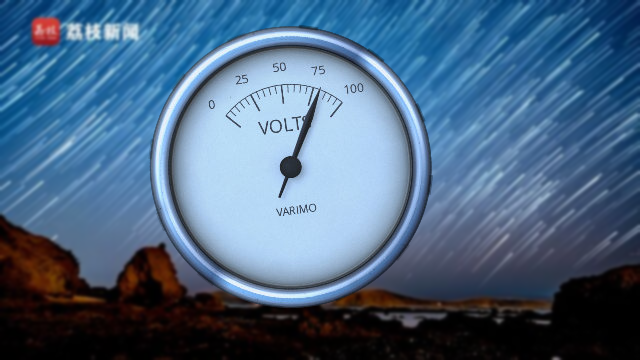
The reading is 80 V
